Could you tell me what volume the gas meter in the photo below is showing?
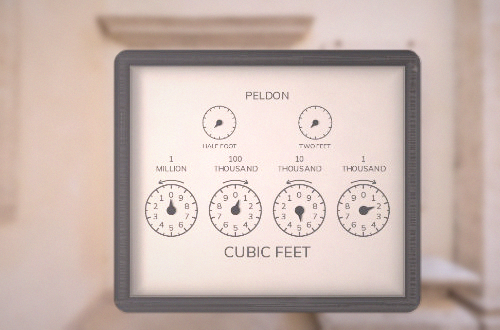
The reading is 5200 ft³
